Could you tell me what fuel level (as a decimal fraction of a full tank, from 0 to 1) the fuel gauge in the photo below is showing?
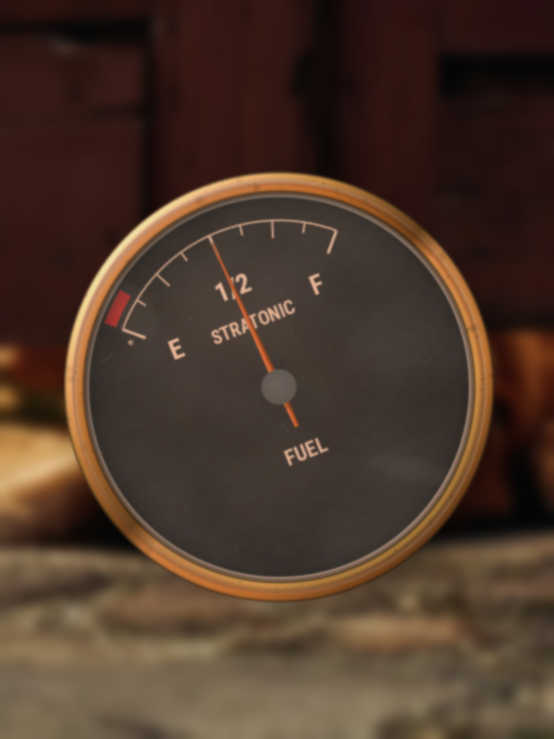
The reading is 0.5
